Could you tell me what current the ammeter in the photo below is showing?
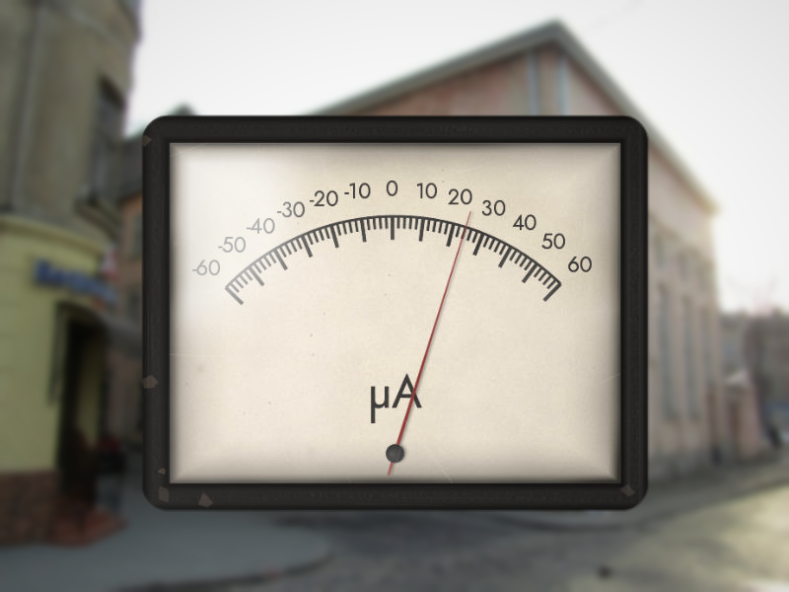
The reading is 24 µA
